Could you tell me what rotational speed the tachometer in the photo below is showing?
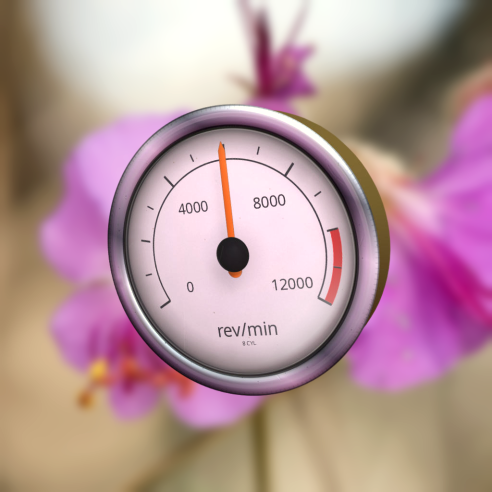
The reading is 6000 rpm
